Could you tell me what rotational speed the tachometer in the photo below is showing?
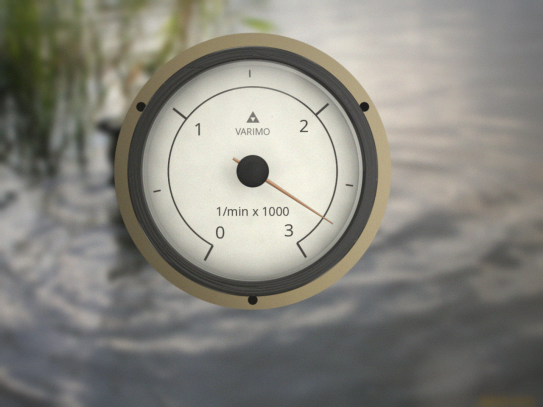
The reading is 2750 rpm
